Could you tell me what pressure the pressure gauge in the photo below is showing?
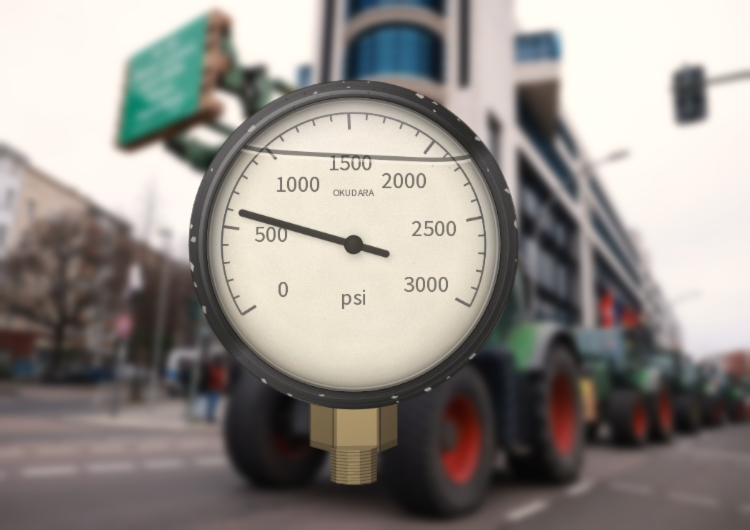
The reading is 600 psi
